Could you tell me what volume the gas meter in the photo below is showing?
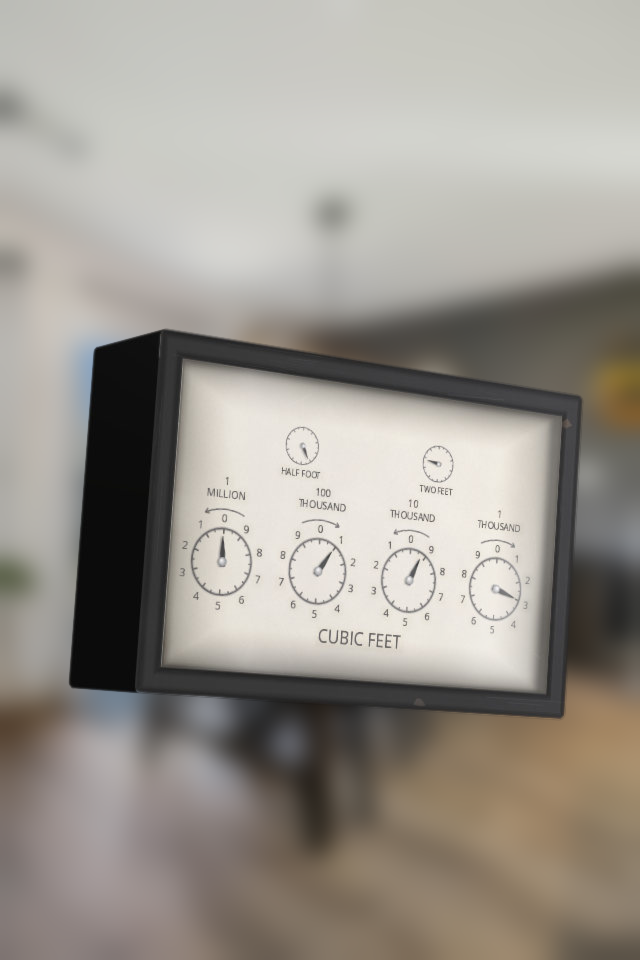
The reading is 9300 ft³
